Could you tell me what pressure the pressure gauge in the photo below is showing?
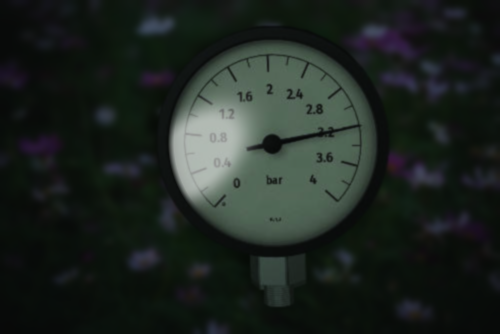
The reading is 3.2 bar
